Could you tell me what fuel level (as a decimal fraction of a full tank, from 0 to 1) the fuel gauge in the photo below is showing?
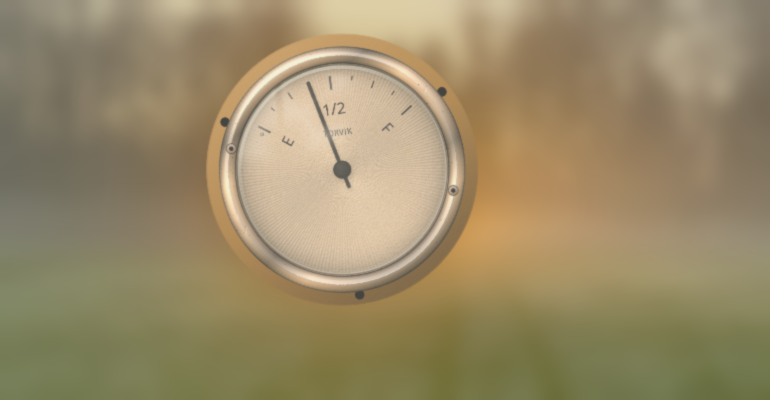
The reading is 0.375
